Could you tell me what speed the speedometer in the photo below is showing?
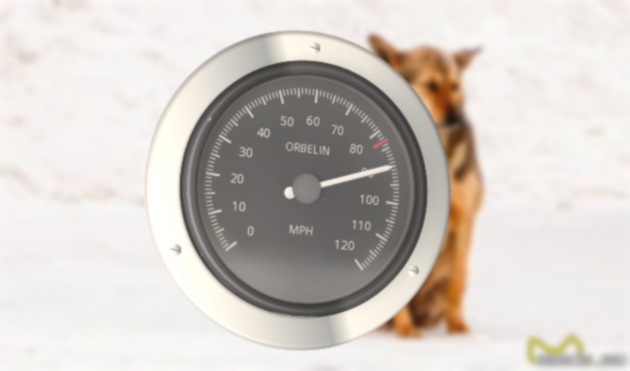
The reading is 90 mph
